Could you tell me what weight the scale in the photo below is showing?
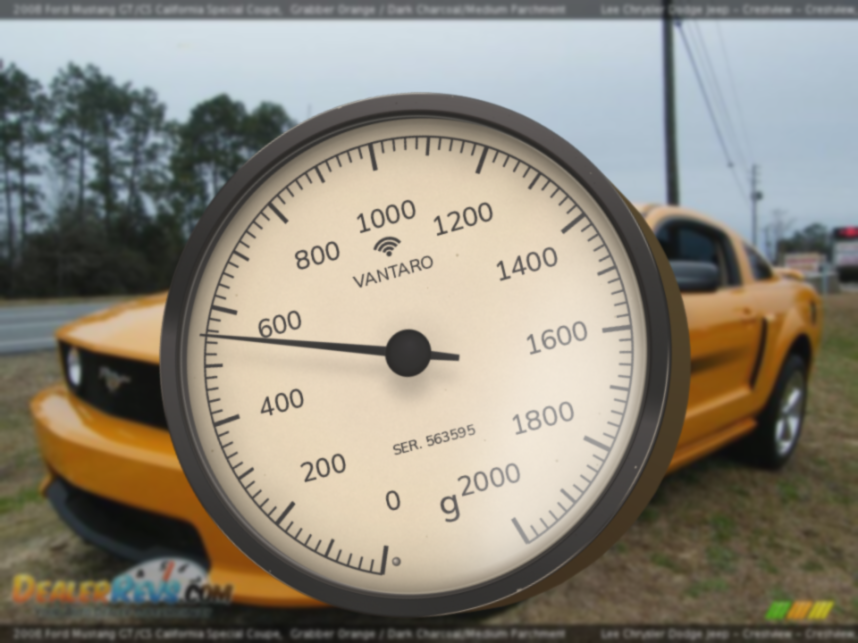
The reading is 550 g
